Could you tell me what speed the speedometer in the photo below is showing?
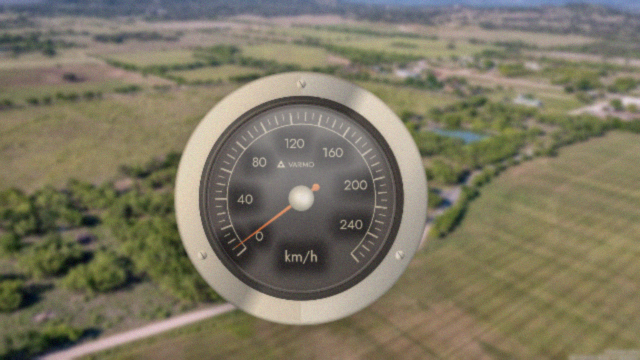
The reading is 5 km/h
